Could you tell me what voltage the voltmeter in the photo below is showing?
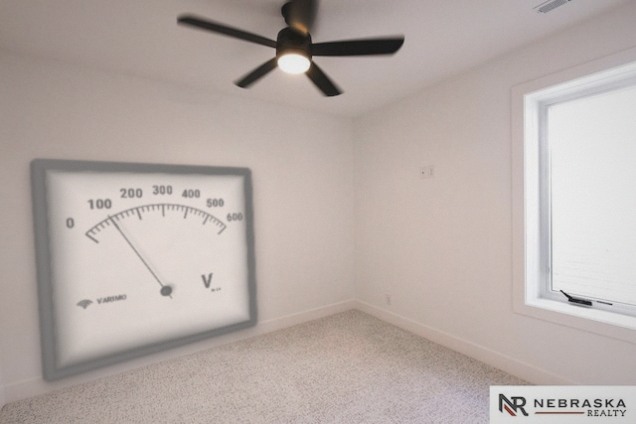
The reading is 100 V
